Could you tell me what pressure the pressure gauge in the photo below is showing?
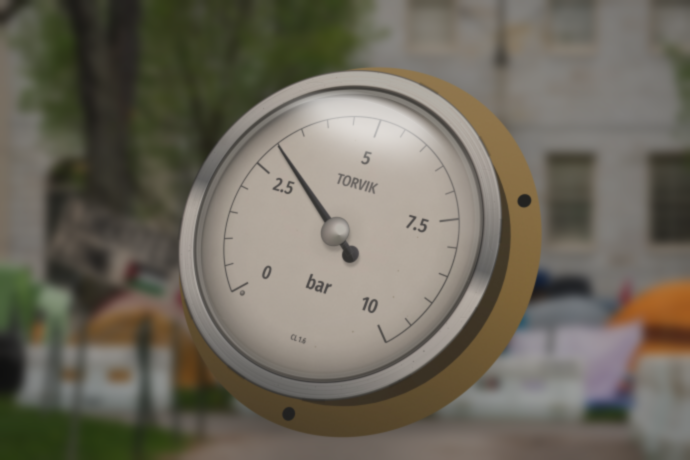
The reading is 3 bar
